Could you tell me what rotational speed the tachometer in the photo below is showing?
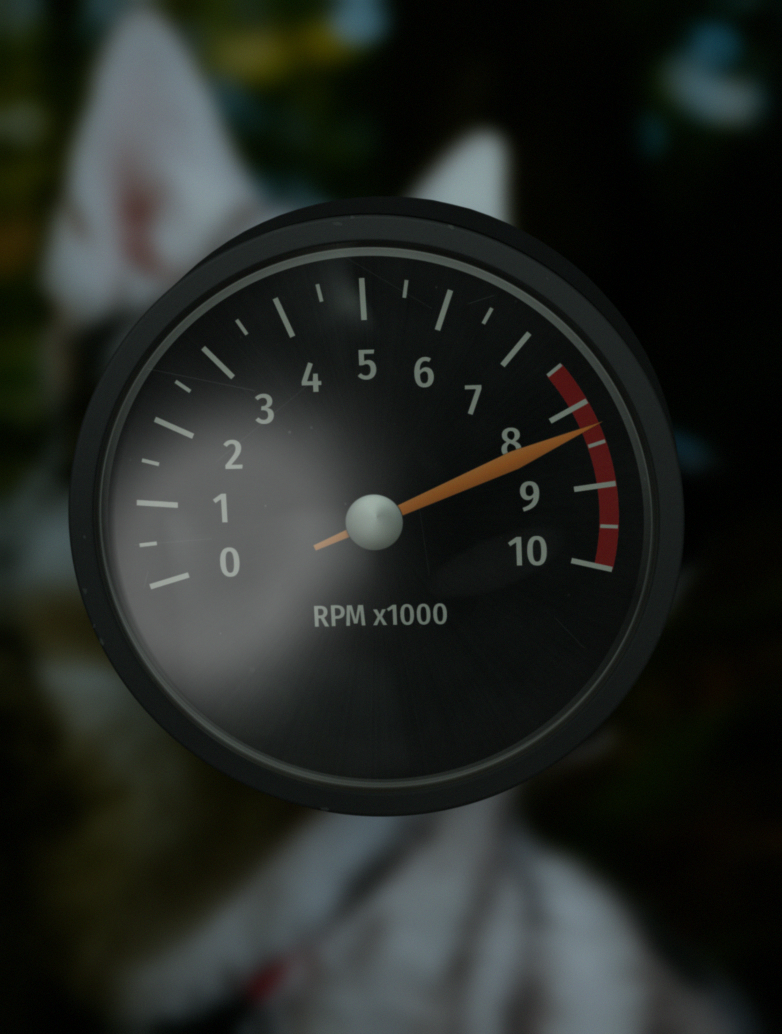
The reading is 8250 rpm
